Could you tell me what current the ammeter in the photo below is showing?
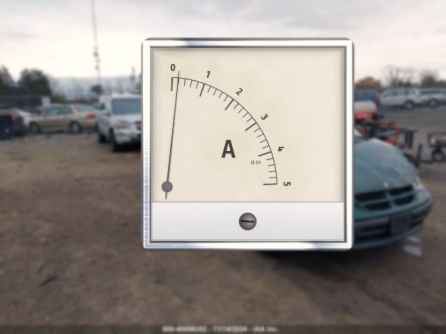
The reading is 0.2 A
